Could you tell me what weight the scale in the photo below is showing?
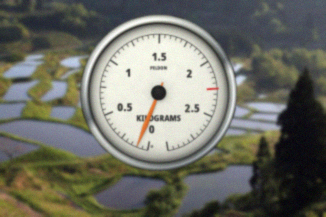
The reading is 0.1 kg
